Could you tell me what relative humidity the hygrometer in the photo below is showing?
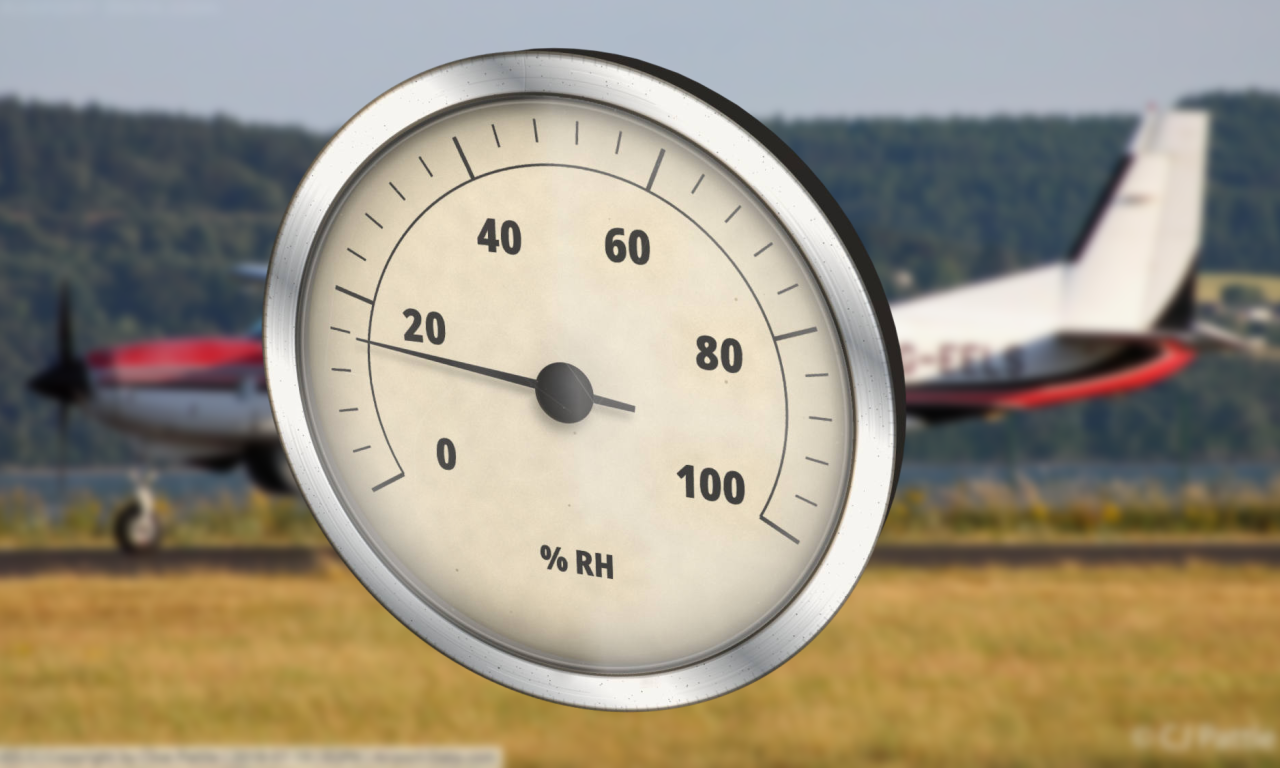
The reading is 16 %
